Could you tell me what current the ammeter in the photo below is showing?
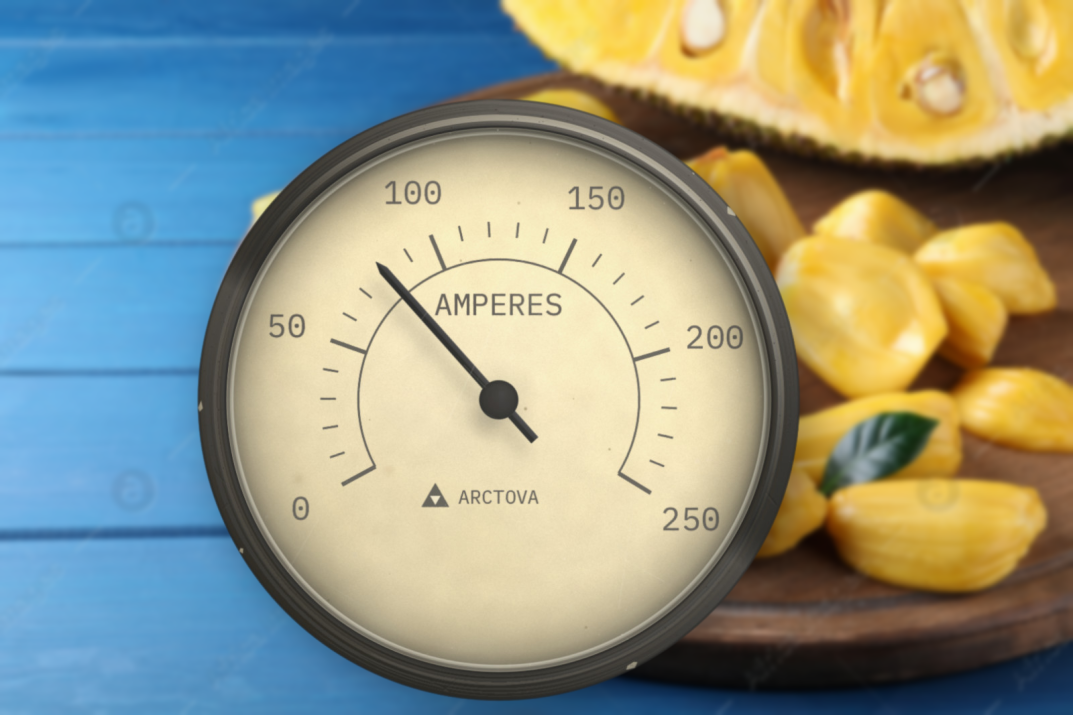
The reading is 80 A
